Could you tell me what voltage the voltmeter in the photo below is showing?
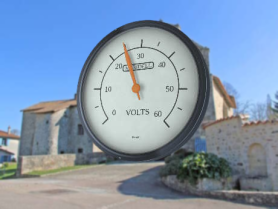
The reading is 25 V
